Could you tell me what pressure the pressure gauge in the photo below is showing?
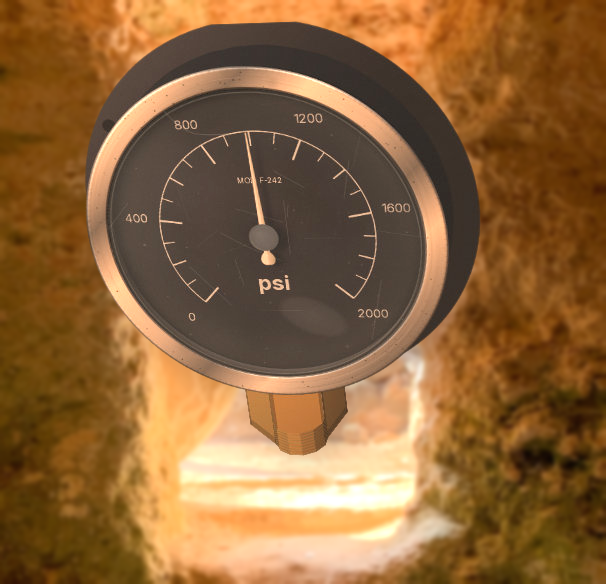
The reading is 1000 psi
